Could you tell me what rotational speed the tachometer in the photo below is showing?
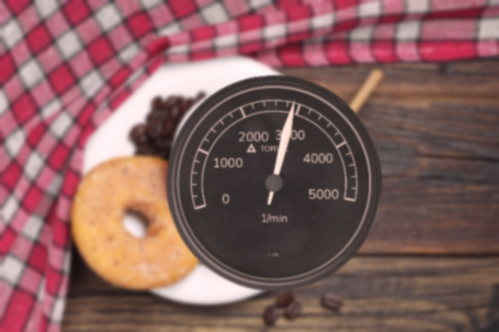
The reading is 2900 rpm
